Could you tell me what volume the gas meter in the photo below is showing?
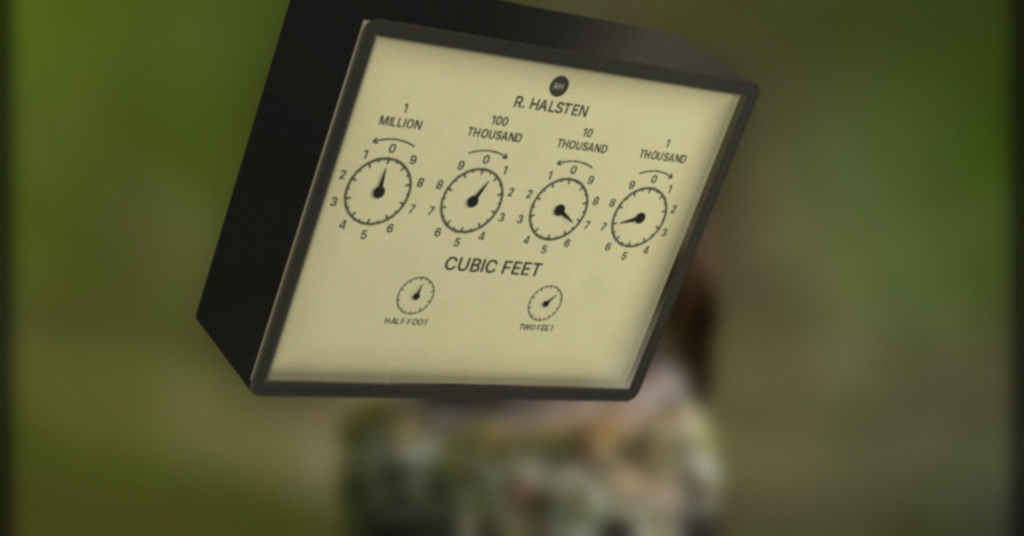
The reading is 6700 ft³
